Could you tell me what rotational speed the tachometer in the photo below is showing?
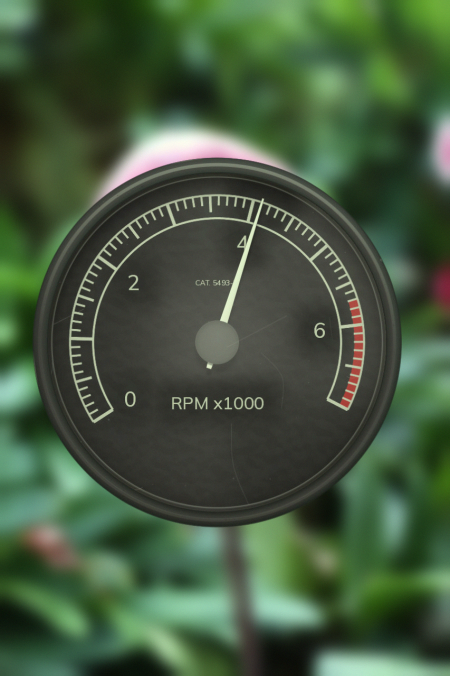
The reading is 4100 rpm
